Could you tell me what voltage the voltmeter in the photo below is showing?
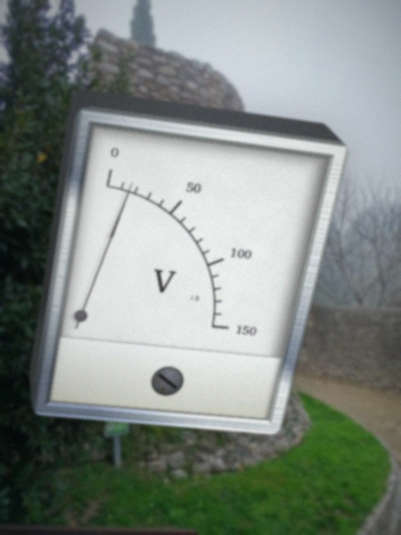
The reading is 15 V
